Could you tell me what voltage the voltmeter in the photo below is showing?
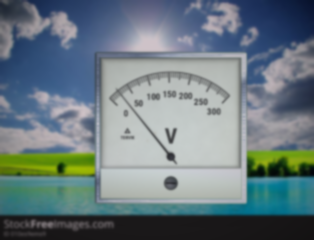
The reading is 25 V
